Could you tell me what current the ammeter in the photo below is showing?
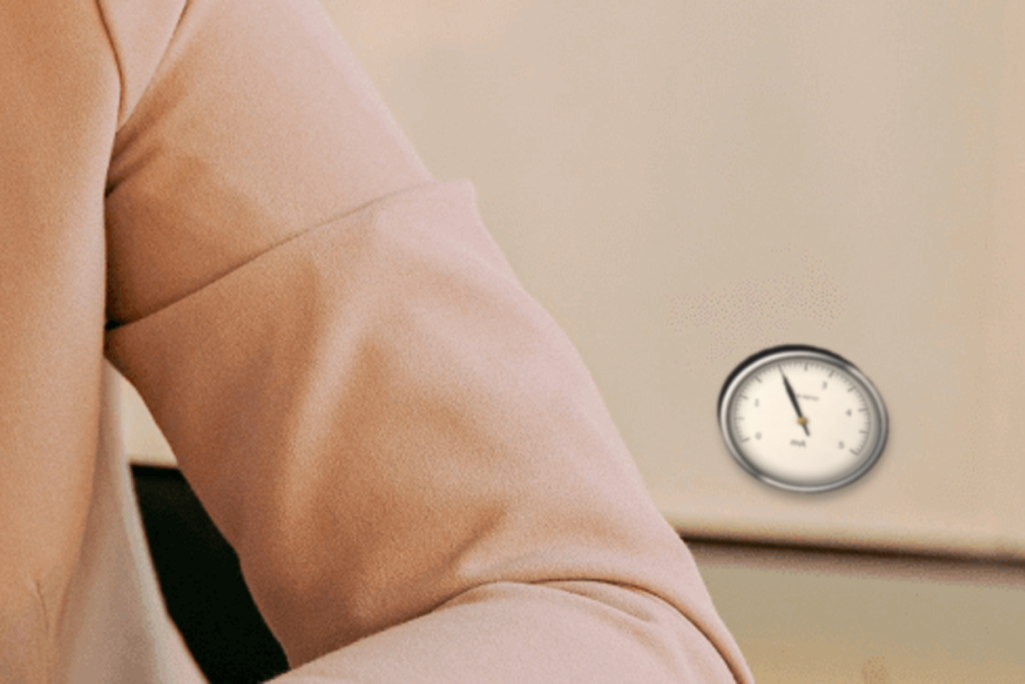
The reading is 2 mA
